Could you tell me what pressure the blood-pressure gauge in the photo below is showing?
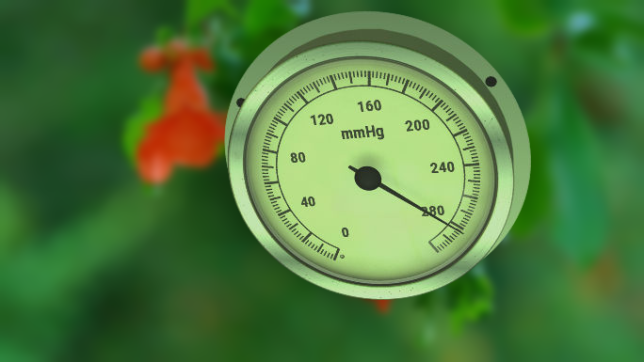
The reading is 280 mmHg
